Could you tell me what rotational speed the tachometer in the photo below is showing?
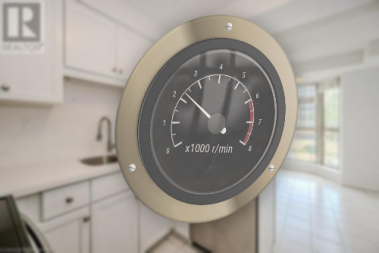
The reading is 2250 rpm
